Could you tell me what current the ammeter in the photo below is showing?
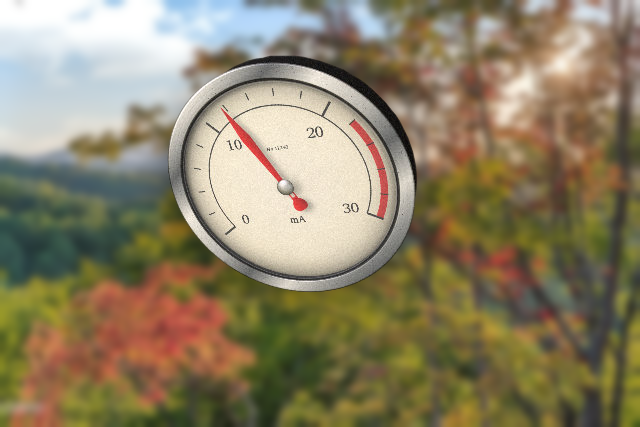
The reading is 12 mA
